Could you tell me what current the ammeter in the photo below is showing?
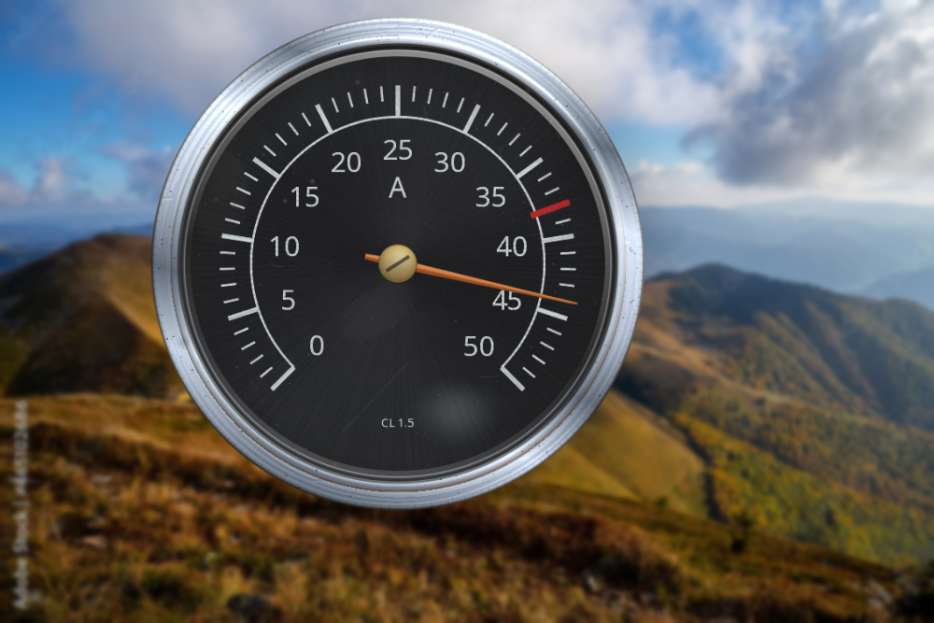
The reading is 44 A
